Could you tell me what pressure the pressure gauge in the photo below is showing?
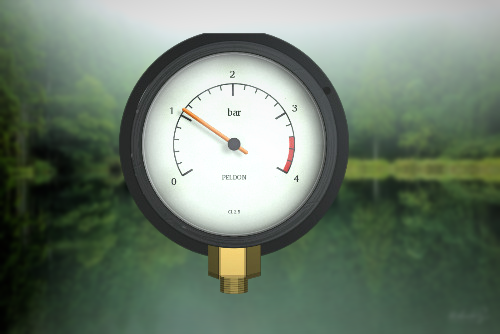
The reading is 1.1 bar
